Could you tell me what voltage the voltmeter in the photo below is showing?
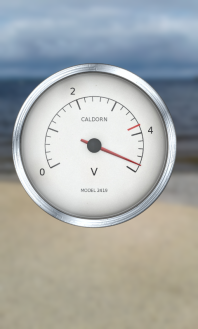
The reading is 4.8 V
